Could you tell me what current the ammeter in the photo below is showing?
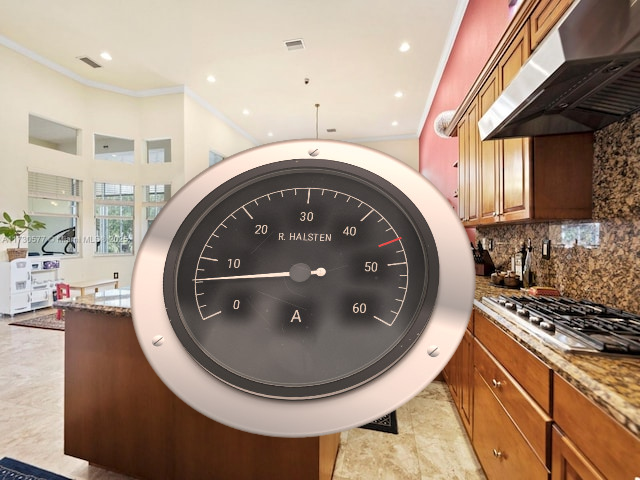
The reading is 6 A
